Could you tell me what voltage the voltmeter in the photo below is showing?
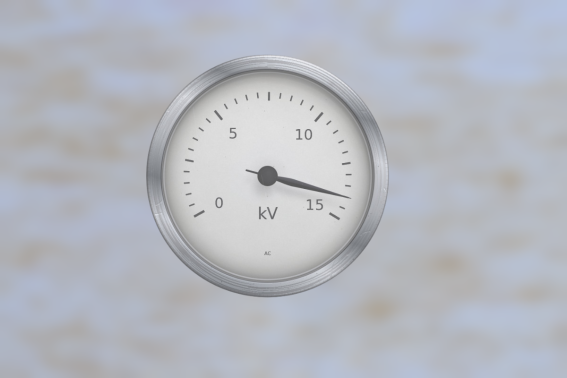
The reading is 14 kV
